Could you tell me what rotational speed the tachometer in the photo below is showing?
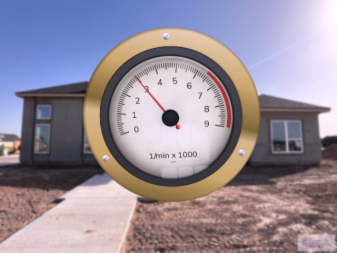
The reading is 3000 rpm
